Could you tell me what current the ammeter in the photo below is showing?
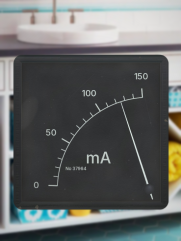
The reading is 125 mA
